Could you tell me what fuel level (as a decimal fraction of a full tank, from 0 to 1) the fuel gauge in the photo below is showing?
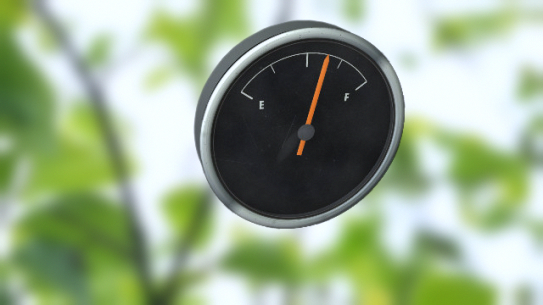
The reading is 0.625
